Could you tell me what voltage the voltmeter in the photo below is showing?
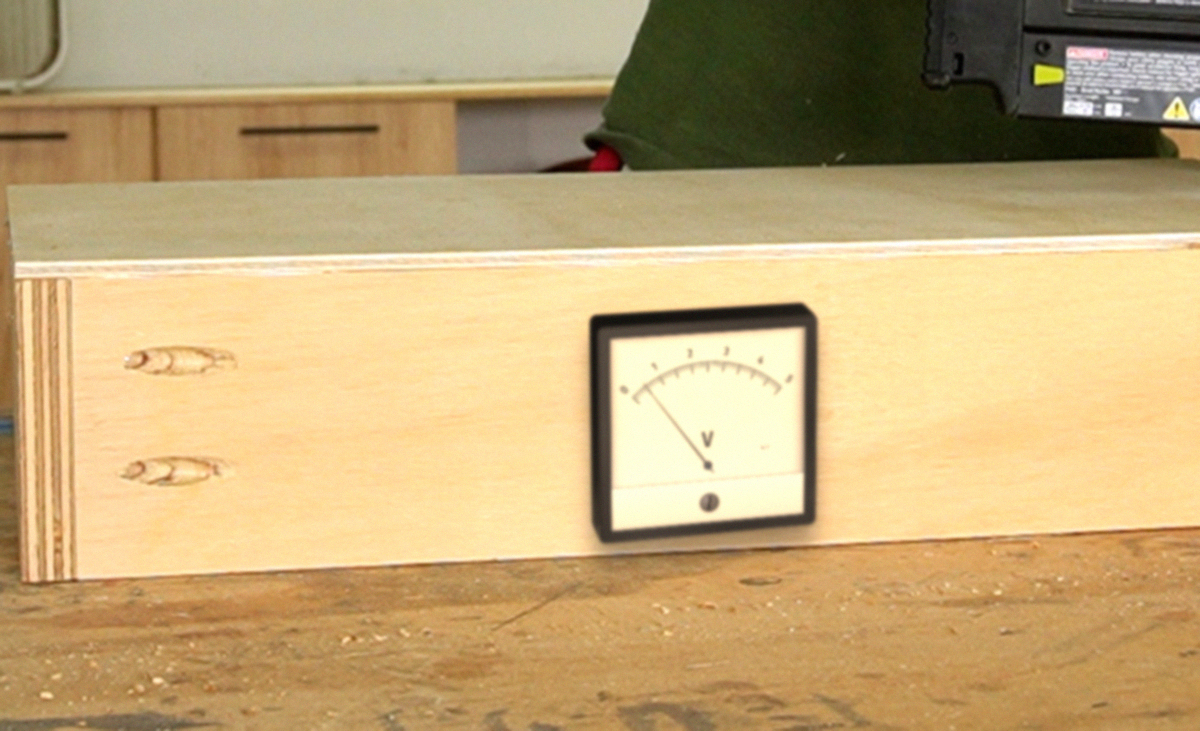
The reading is 0.5 V
